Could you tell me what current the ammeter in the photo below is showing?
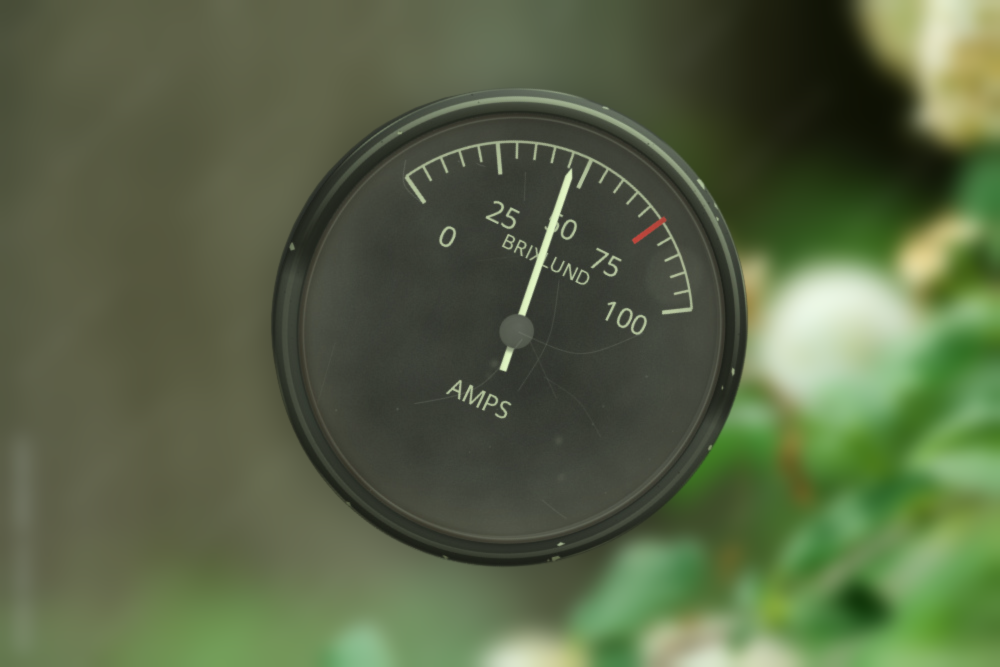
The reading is 45 A
